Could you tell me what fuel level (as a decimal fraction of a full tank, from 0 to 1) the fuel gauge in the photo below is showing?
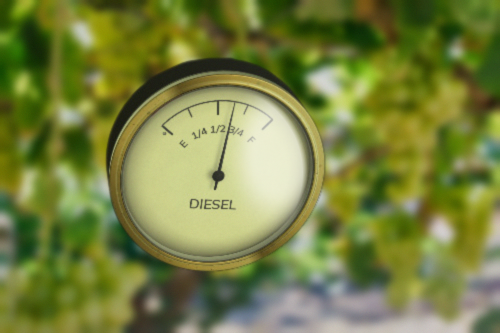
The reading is 0.625
